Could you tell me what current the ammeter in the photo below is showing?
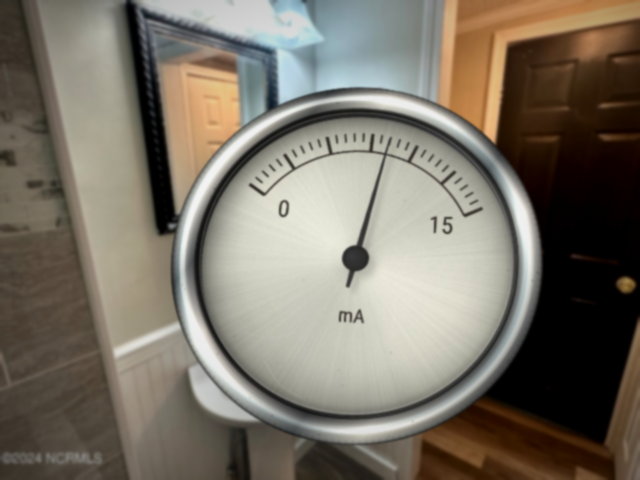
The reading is 8.5 mA
